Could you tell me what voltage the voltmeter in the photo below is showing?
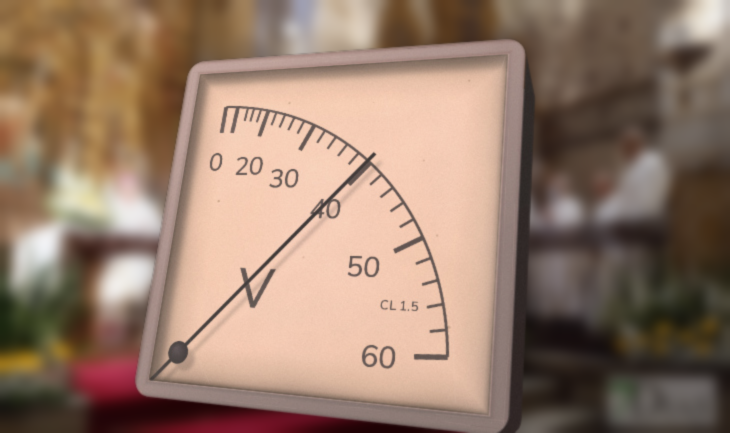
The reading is 40 V
